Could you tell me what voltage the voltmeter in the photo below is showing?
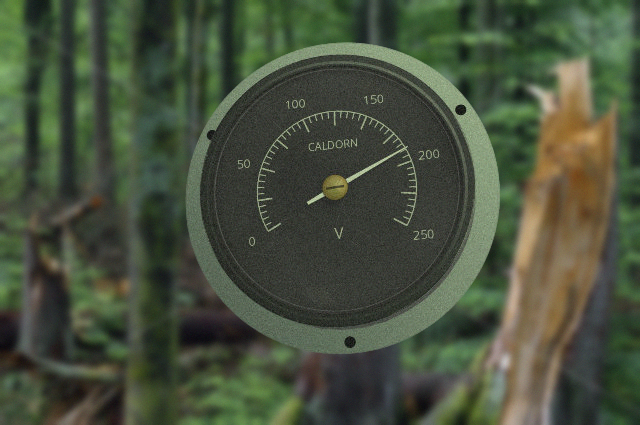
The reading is 190 V
